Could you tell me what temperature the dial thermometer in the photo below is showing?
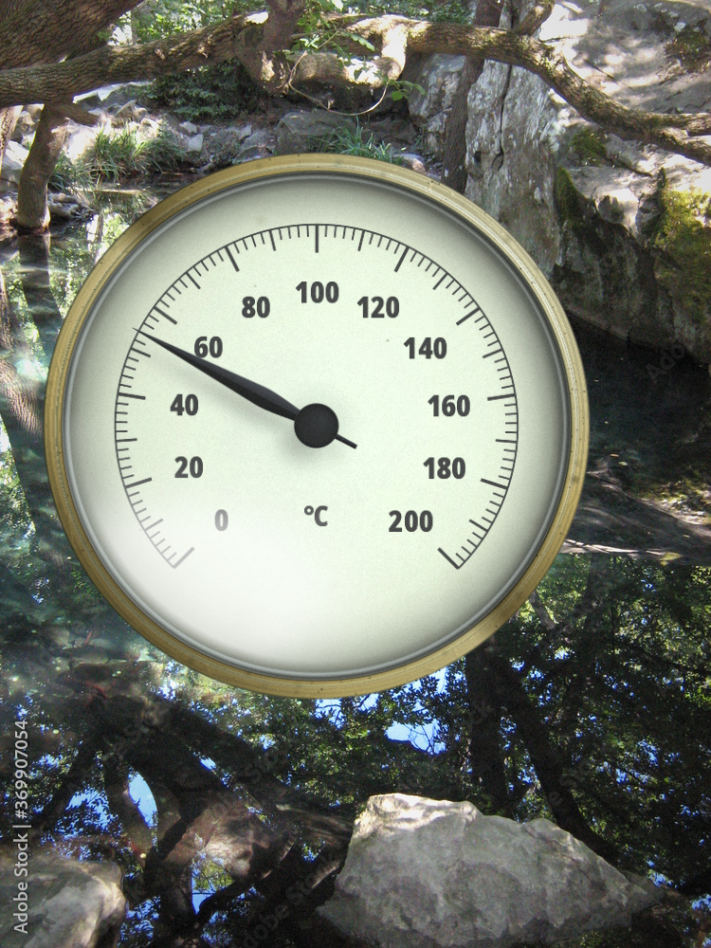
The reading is 54 °C
